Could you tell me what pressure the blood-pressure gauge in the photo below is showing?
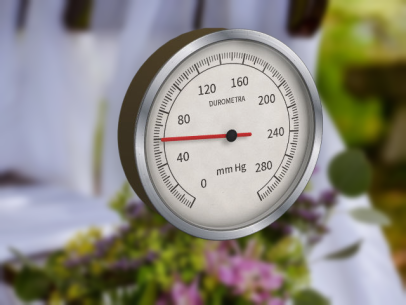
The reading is 60 mmHg
